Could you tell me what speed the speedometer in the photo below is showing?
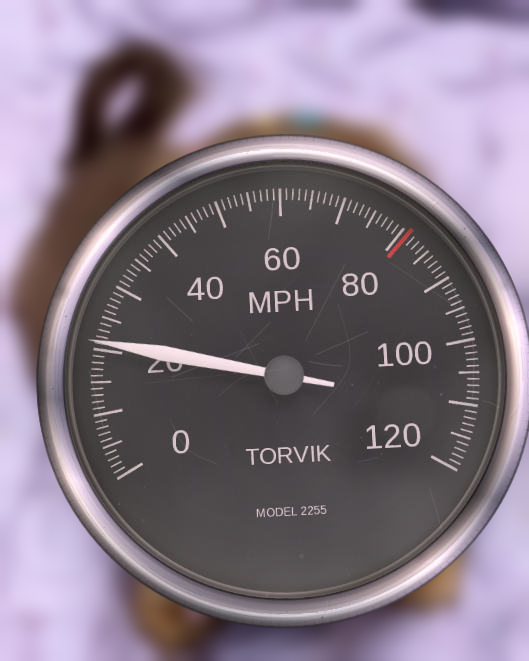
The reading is 21 mph
